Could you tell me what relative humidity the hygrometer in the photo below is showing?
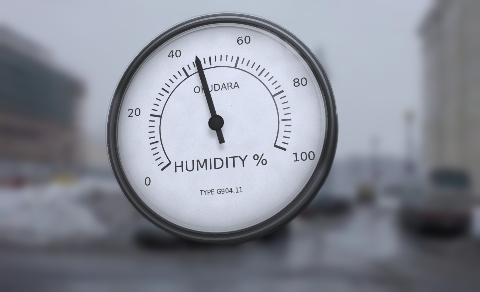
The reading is 46 %
